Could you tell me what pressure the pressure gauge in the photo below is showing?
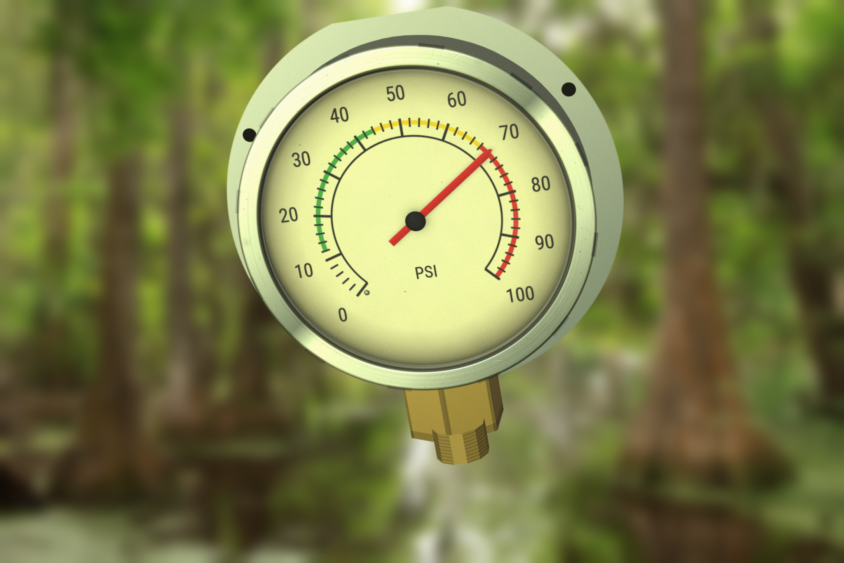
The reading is 70 psi
